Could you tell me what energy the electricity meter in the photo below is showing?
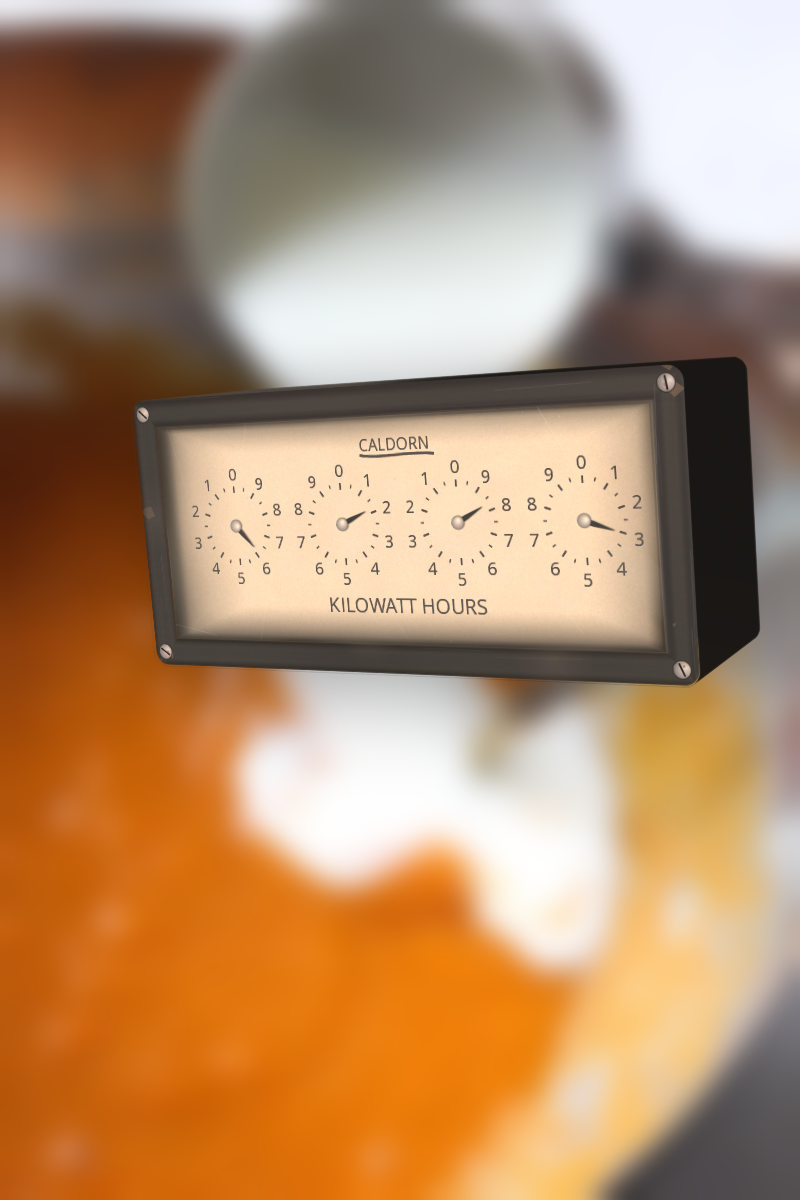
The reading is 6183 kWh
